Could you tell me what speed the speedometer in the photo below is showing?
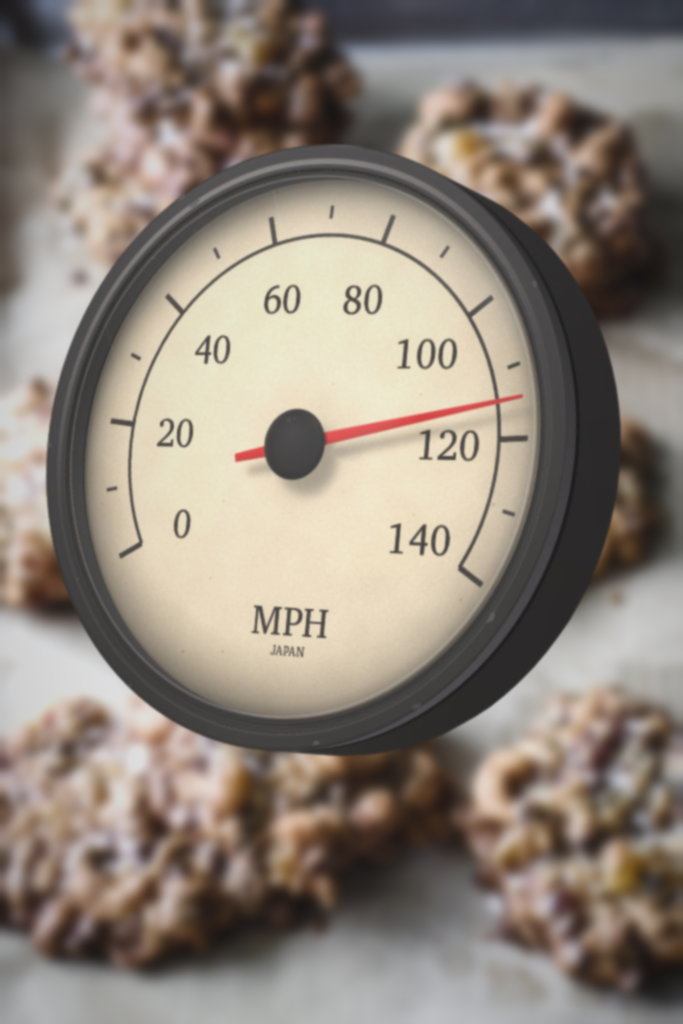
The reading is 115 mph
